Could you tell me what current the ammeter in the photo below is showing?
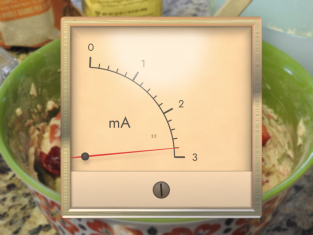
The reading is 2.8 mA
